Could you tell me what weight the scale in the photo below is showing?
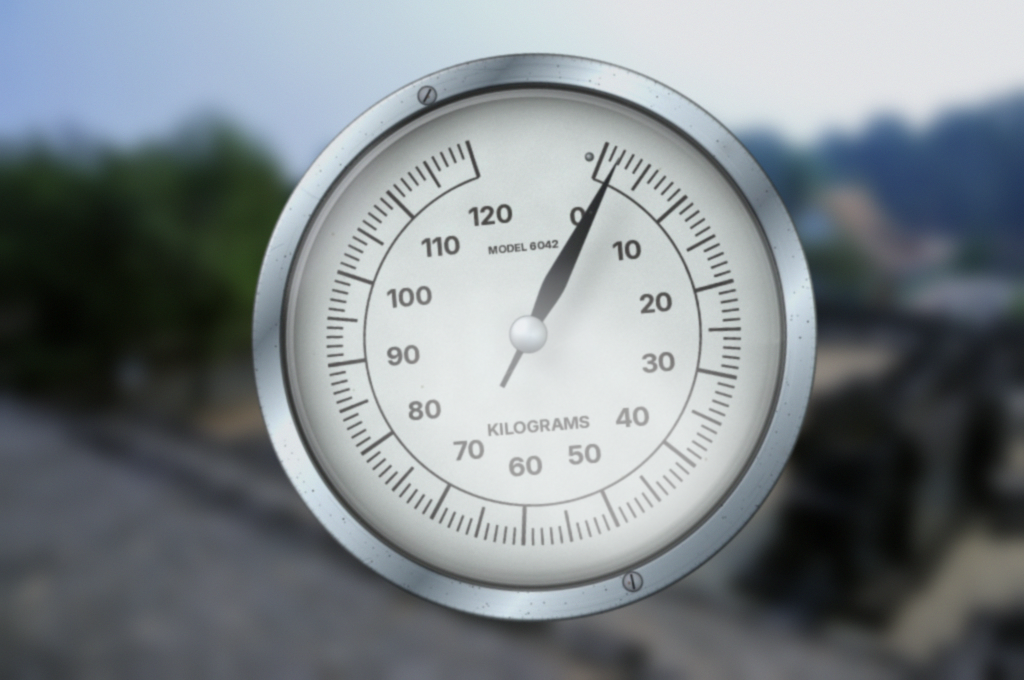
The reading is 2 kg
